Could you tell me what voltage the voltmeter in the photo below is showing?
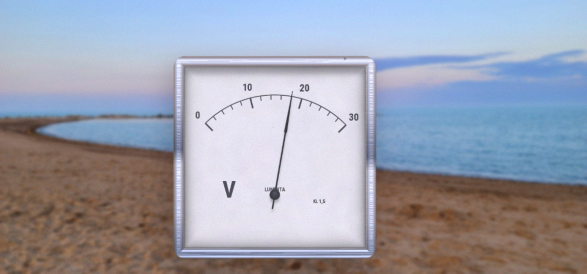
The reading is 18 V
